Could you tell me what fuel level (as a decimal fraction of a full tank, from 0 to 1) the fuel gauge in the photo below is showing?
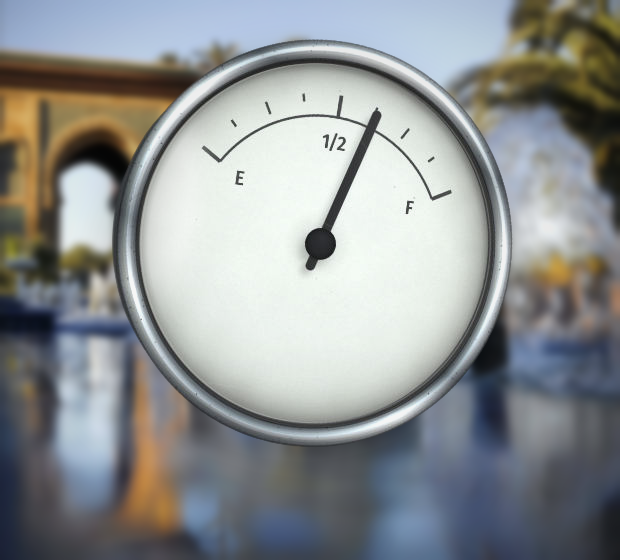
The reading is 0.625
